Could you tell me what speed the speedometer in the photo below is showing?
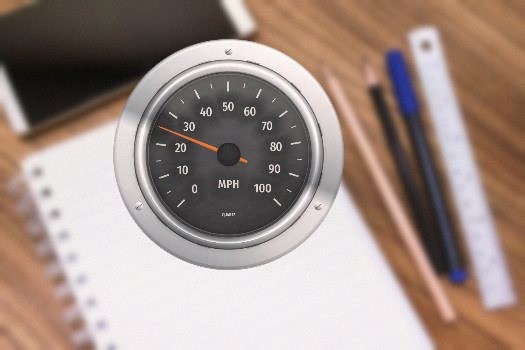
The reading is 25 mph
